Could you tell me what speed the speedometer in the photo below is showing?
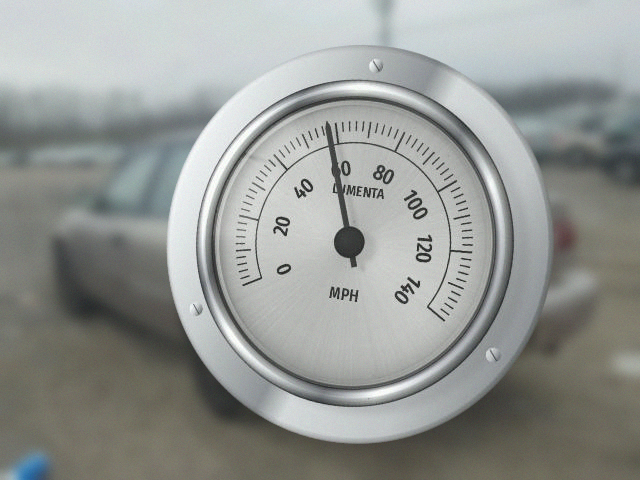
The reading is 58 mph
